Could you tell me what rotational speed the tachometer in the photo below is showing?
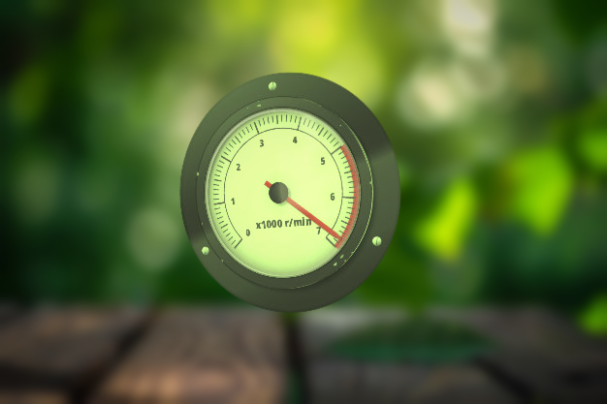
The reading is 6800 rpm
